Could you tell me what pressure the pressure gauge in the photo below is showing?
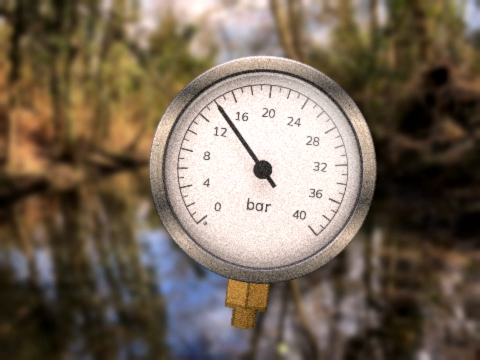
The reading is 14 bar
